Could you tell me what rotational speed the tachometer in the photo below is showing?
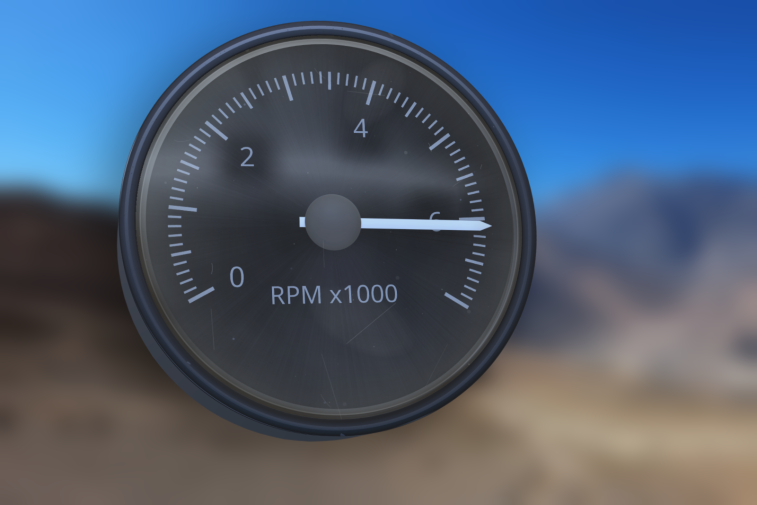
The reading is 6100 rpm
